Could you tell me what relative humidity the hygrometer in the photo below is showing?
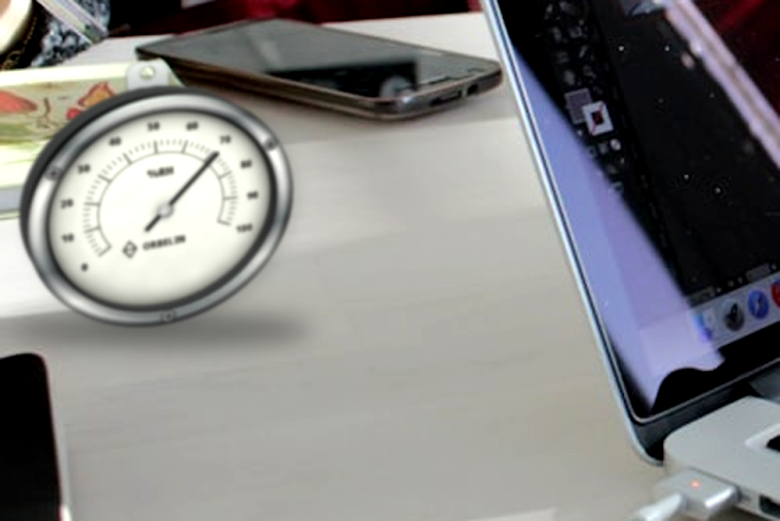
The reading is 70 %
